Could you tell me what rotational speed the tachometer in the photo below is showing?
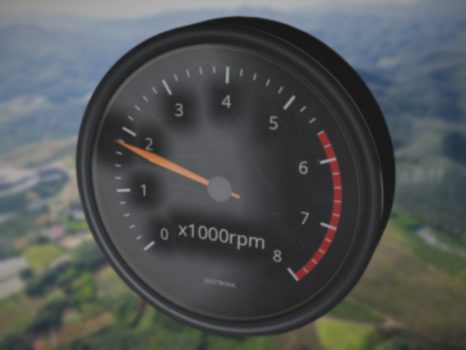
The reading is 1800 rpm
